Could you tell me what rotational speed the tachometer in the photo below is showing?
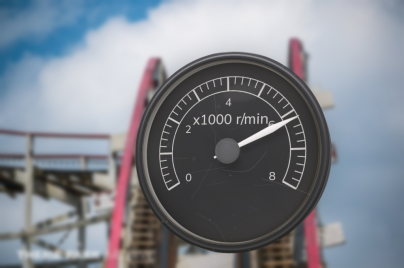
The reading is 6200 rpm
